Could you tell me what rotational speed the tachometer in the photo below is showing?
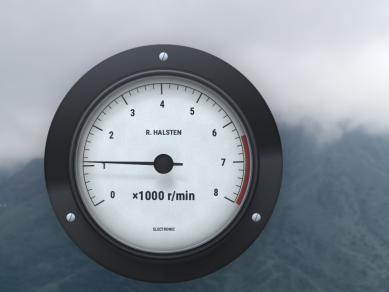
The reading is 1100 rpm
